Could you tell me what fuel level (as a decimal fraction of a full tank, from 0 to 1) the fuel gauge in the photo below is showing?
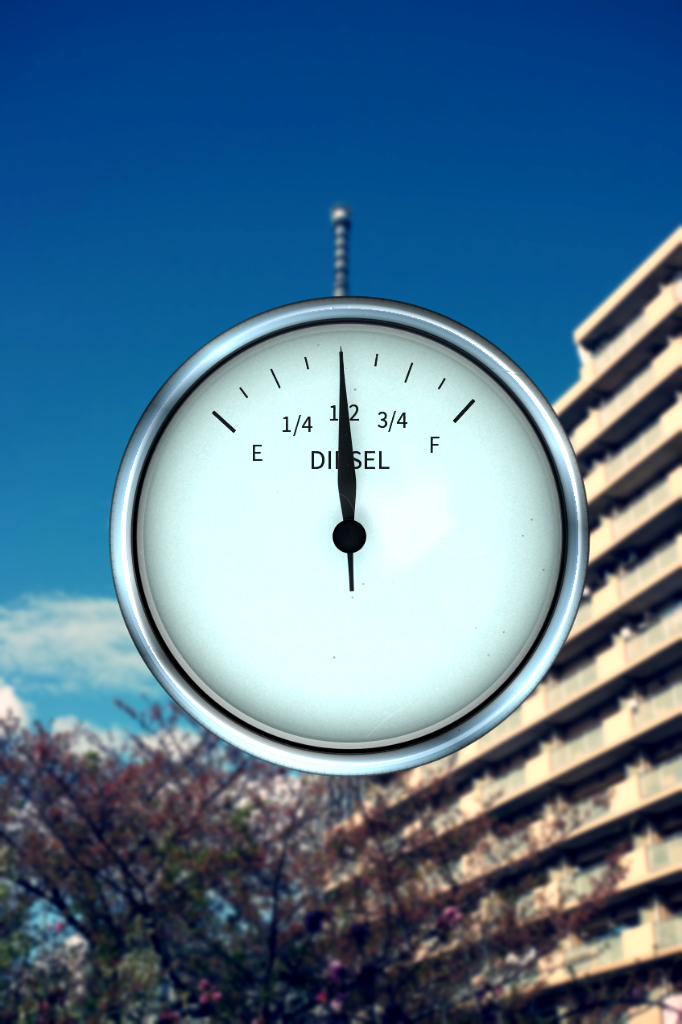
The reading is 0.5
